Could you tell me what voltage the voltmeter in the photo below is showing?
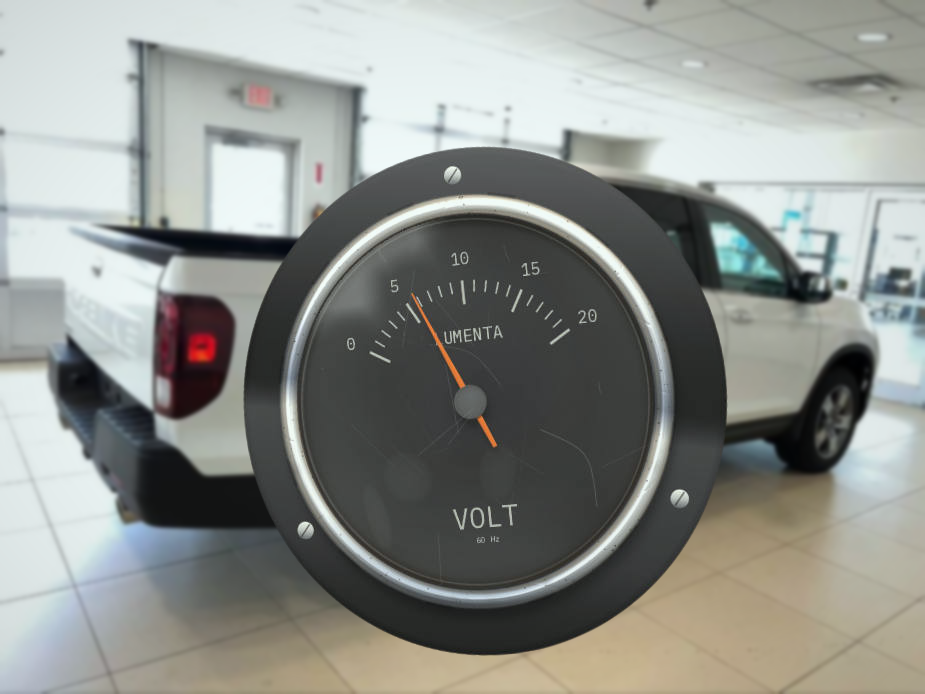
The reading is 6 V
